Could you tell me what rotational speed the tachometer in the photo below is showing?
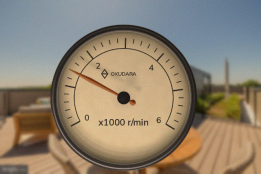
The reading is 1400 rpm
